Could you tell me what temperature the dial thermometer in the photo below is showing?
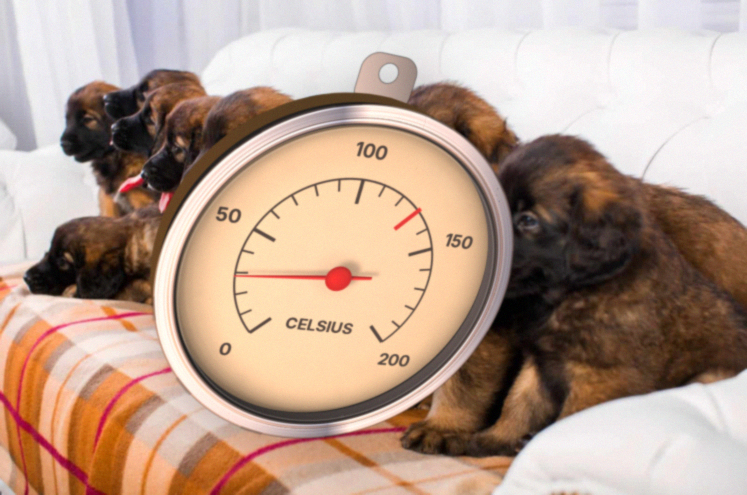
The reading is 30 °C
